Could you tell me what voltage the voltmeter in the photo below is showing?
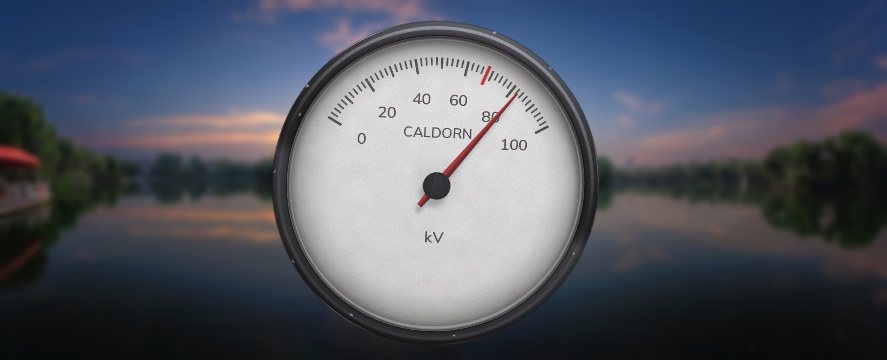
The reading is 82 kV
